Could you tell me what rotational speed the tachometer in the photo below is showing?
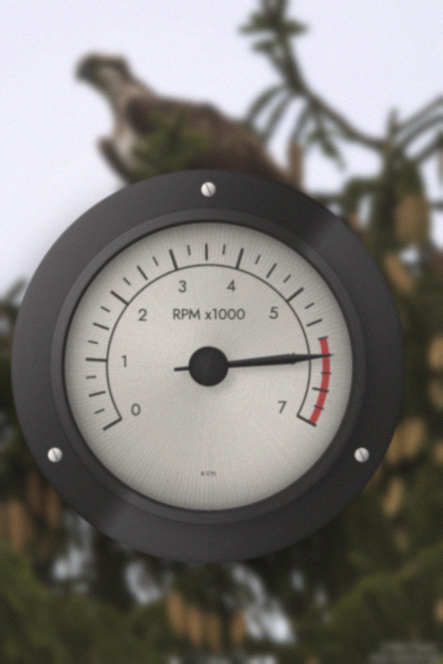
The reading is 6000 rpm
